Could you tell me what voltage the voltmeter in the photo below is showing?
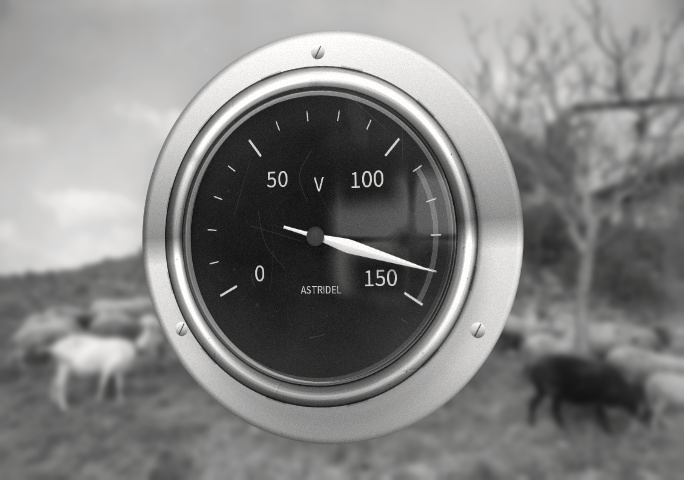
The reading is 140 V
